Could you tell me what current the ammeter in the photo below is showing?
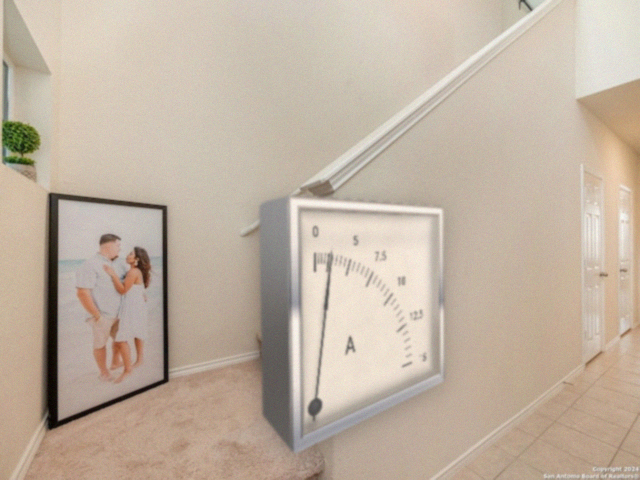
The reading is 2.5 A
